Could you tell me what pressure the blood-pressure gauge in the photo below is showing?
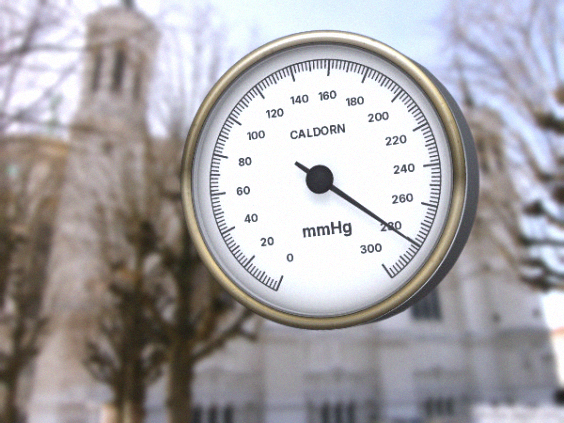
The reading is 280 mmHg
